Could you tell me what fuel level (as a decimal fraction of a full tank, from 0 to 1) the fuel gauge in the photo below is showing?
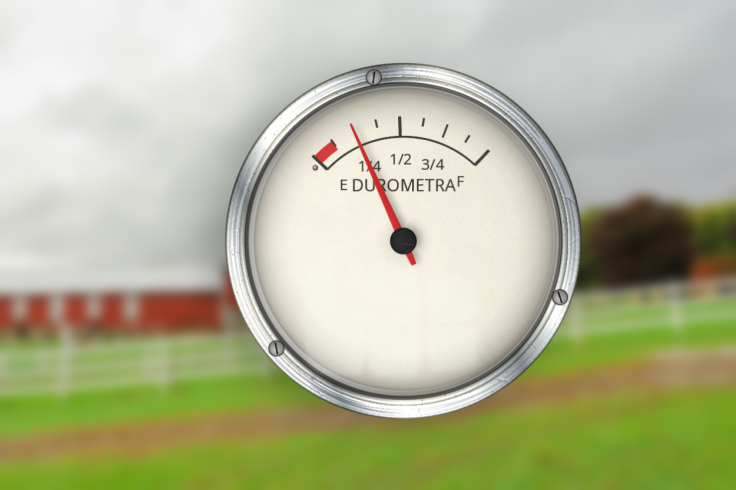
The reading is 0.25
